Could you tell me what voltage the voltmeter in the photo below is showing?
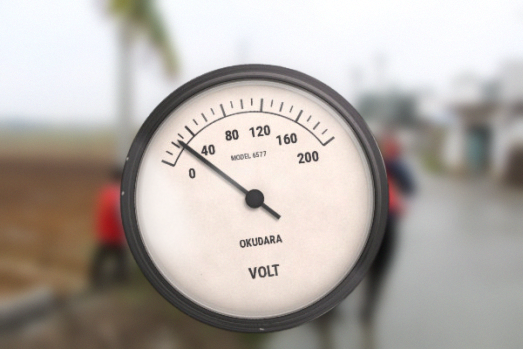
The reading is 25 V
